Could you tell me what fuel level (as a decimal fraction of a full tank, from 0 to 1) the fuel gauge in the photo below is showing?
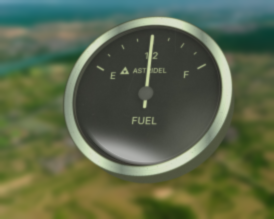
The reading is 0.5
